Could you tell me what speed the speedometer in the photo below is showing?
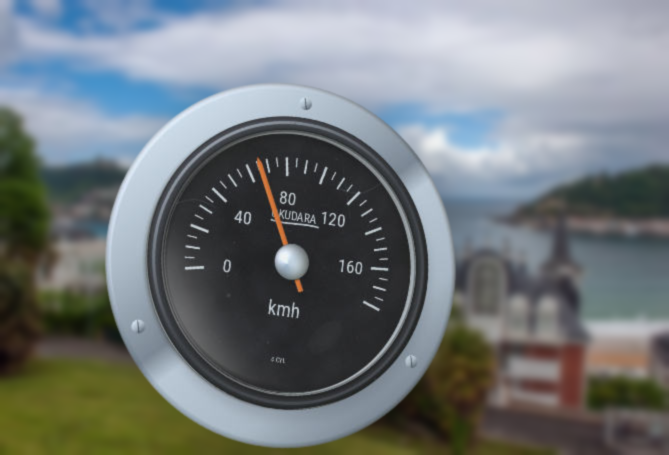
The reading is 65 km/h
